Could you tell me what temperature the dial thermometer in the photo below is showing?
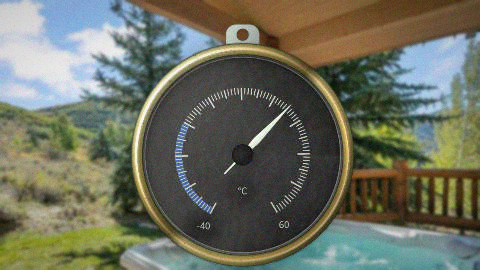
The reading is 25 °C
